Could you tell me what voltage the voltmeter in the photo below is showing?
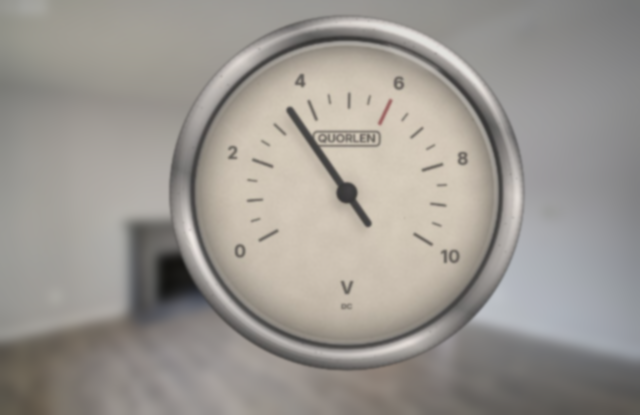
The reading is 3.5 V
